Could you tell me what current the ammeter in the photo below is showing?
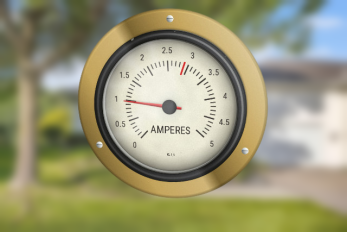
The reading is 1 A
